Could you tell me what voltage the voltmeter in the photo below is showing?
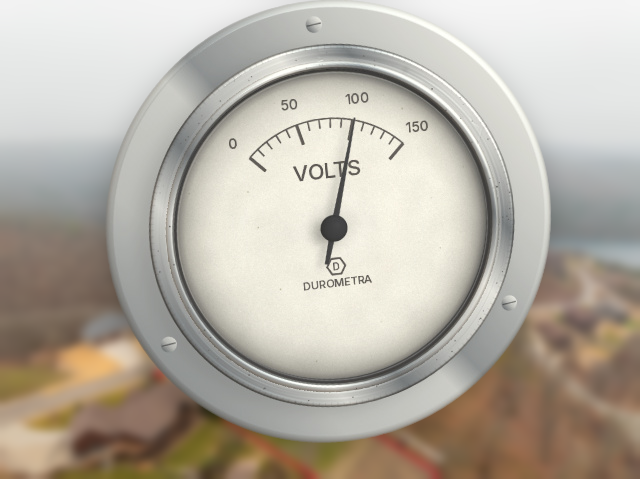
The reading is 100 V
